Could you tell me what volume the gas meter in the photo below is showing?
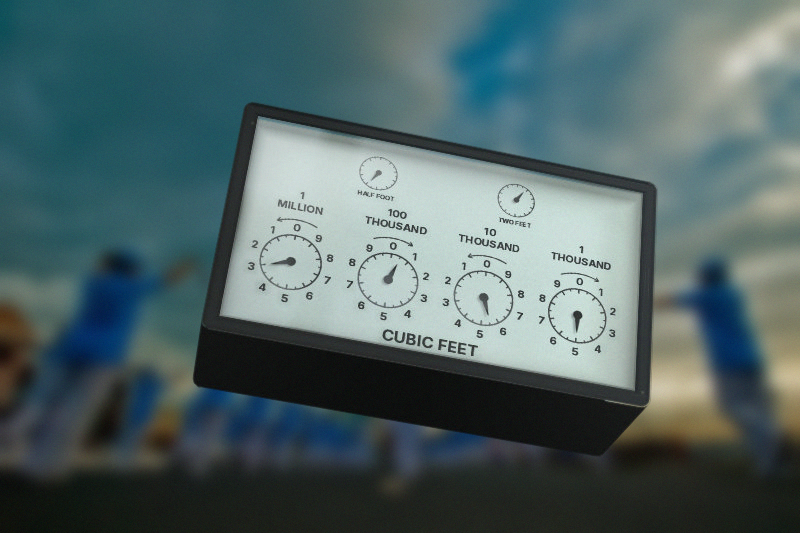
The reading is 305500 ft³
